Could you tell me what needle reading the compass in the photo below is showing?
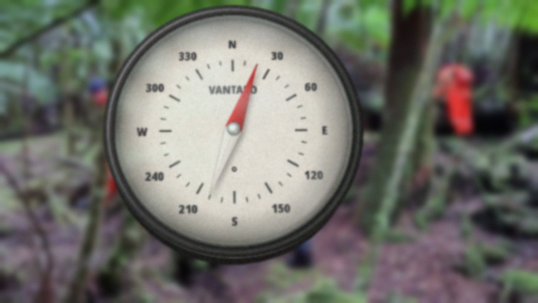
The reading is 20 °
